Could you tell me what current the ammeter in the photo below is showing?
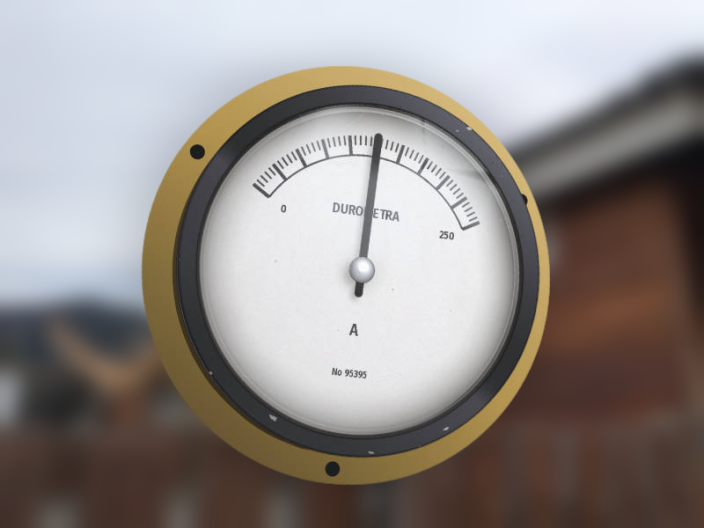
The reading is 125 A
